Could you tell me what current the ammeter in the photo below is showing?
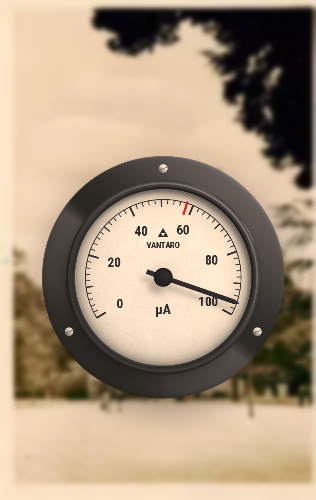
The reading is 96 µA
